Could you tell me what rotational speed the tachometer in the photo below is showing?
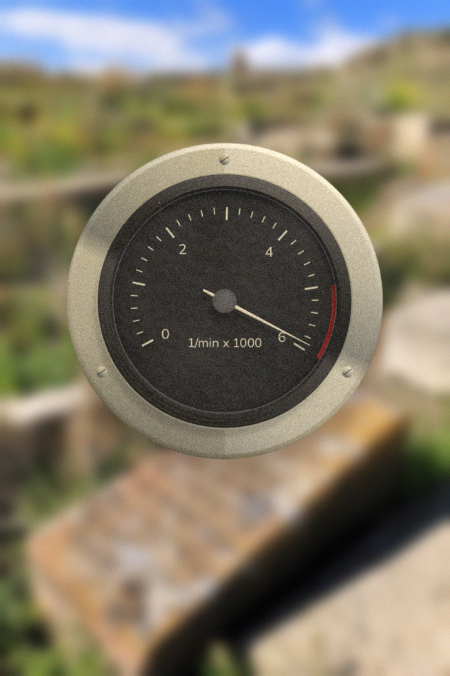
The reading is 5900 rpm
